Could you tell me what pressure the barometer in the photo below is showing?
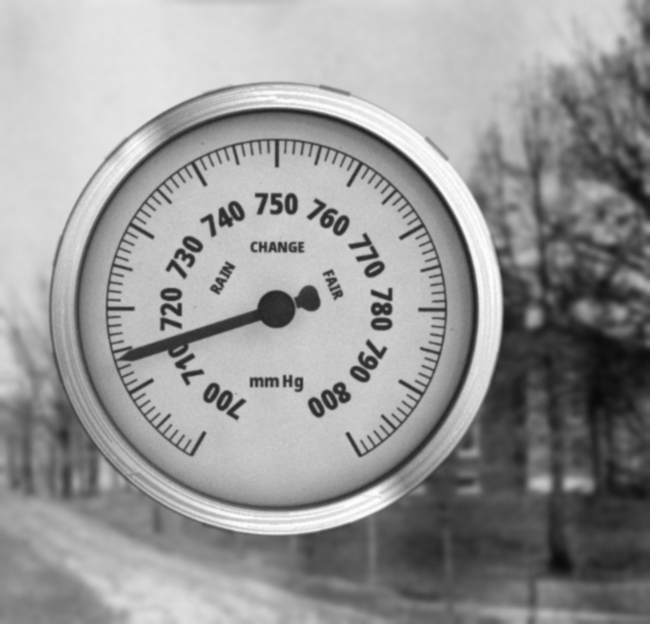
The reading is 714 mmHg
